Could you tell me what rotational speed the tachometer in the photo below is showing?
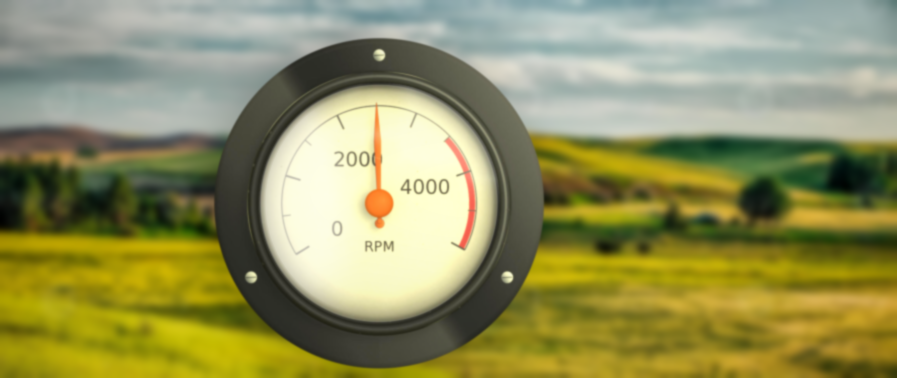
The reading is 2500 rpm
